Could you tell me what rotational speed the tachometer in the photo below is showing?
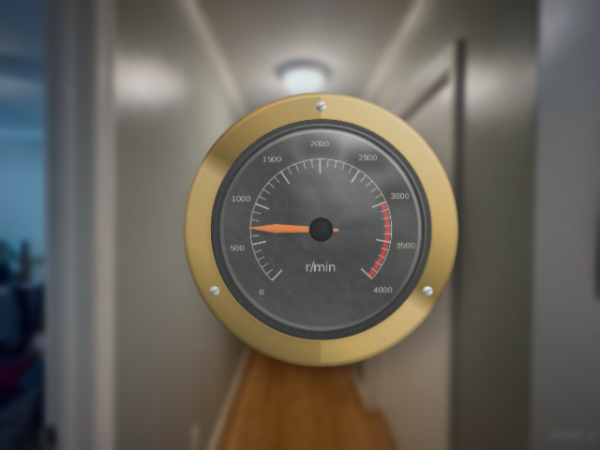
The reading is 700 rpm
